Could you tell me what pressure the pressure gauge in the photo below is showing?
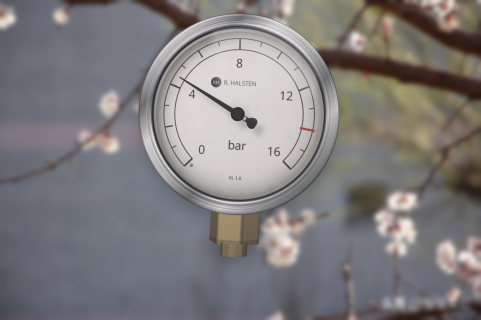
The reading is 4.5 bar
